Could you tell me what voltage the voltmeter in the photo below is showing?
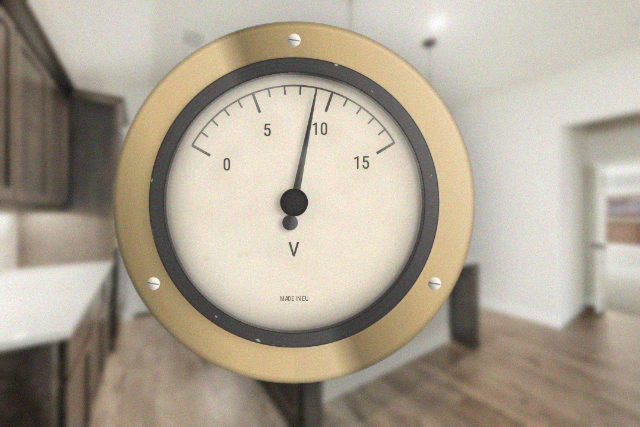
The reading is 9 V
